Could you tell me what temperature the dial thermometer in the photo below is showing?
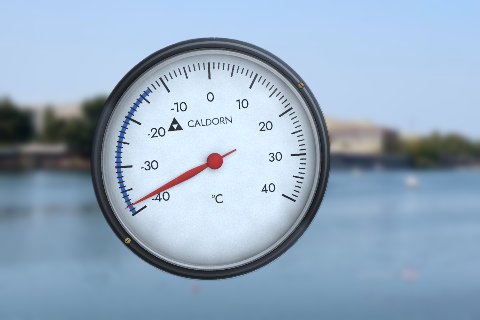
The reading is -38 °C
